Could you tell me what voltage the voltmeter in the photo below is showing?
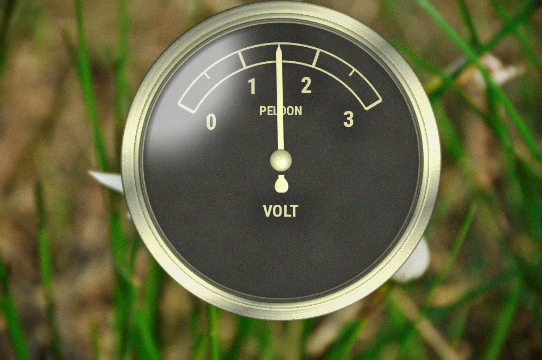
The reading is 1.5 V
